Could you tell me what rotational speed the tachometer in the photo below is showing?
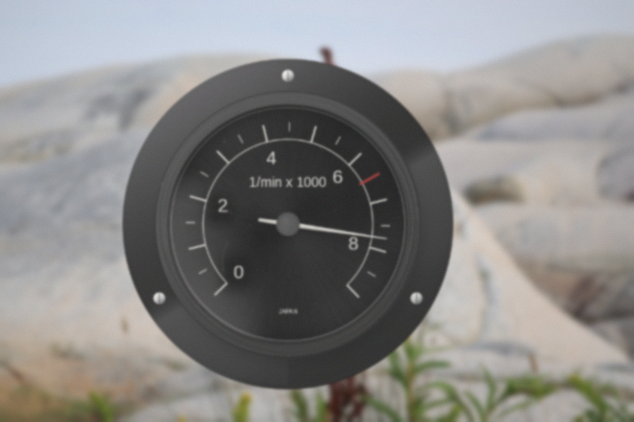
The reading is 7750 rpm
